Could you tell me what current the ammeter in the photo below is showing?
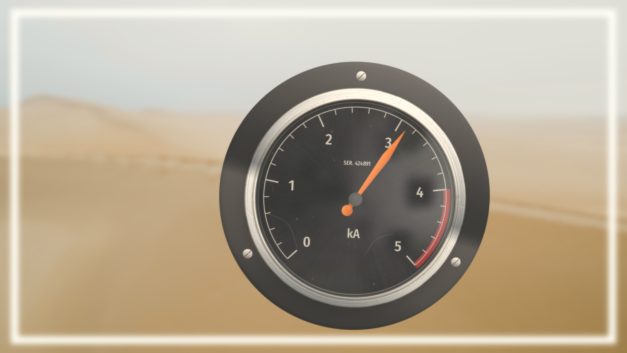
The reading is 3.1 kA
